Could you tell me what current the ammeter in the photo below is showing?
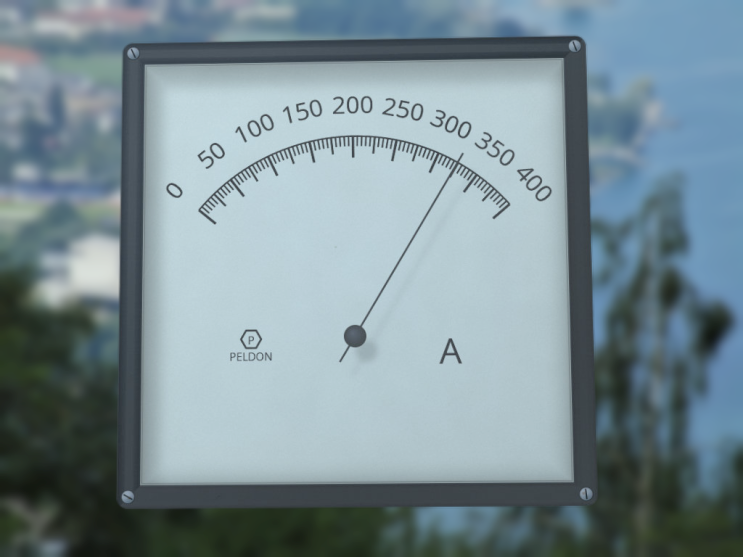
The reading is 325 A
